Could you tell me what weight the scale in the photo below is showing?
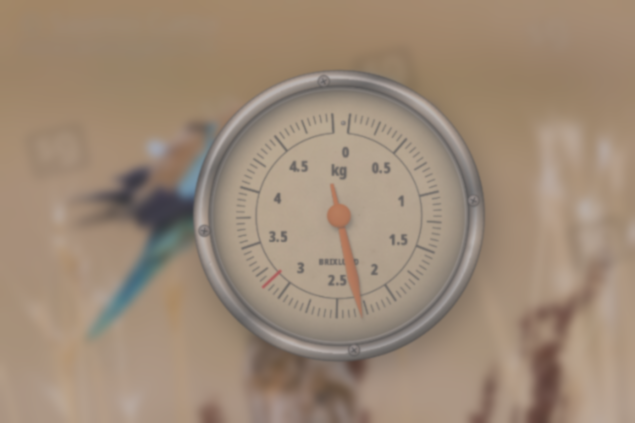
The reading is 2.3 kg
